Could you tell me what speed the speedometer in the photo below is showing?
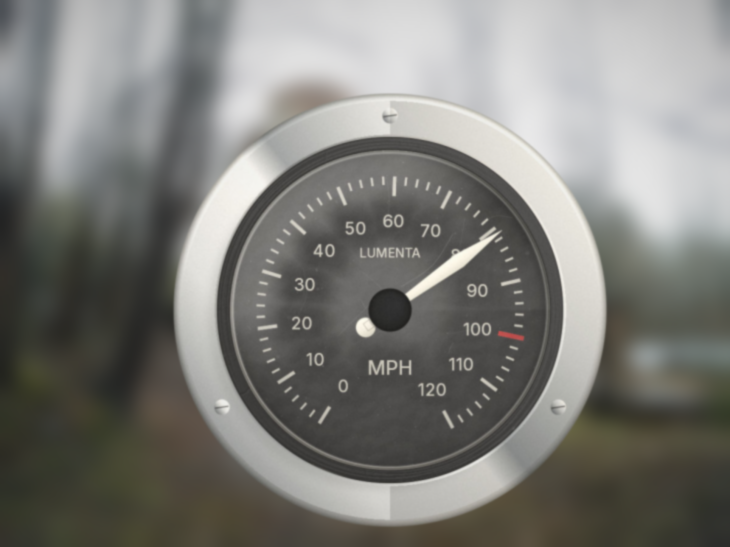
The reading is 81 mph
